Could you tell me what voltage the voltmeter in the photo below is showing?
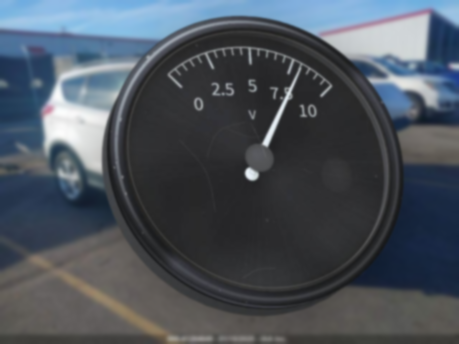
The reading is 8 V
